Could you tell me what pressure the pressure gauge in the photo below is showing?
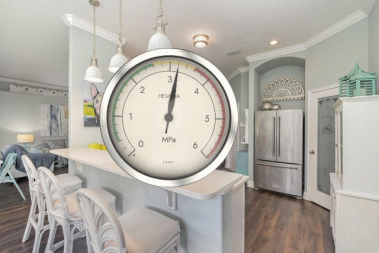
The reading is 3.2 MPa
